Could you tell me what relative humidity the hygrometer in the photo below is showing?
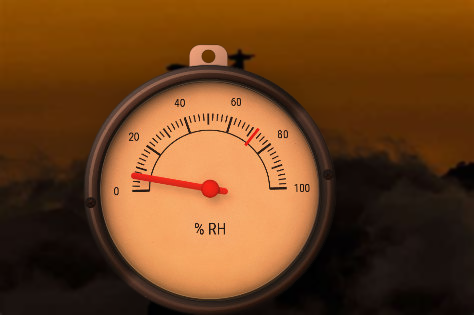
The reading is 6 %
